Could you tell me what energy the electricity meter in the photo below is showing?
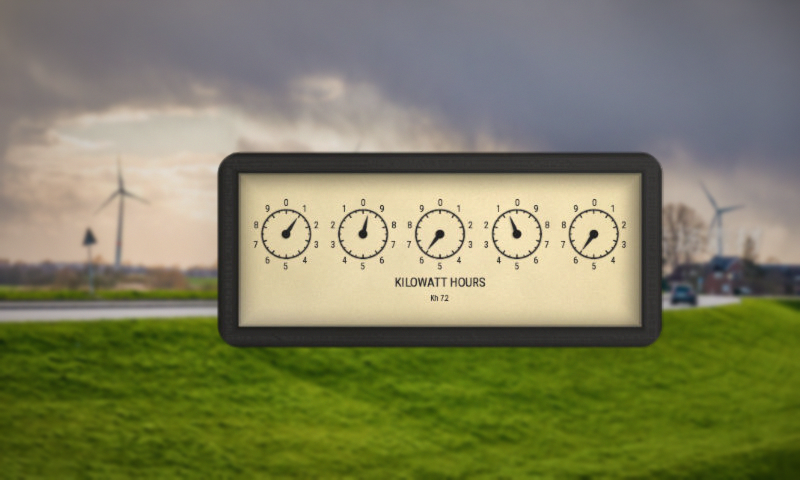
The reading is 9606 kWh
